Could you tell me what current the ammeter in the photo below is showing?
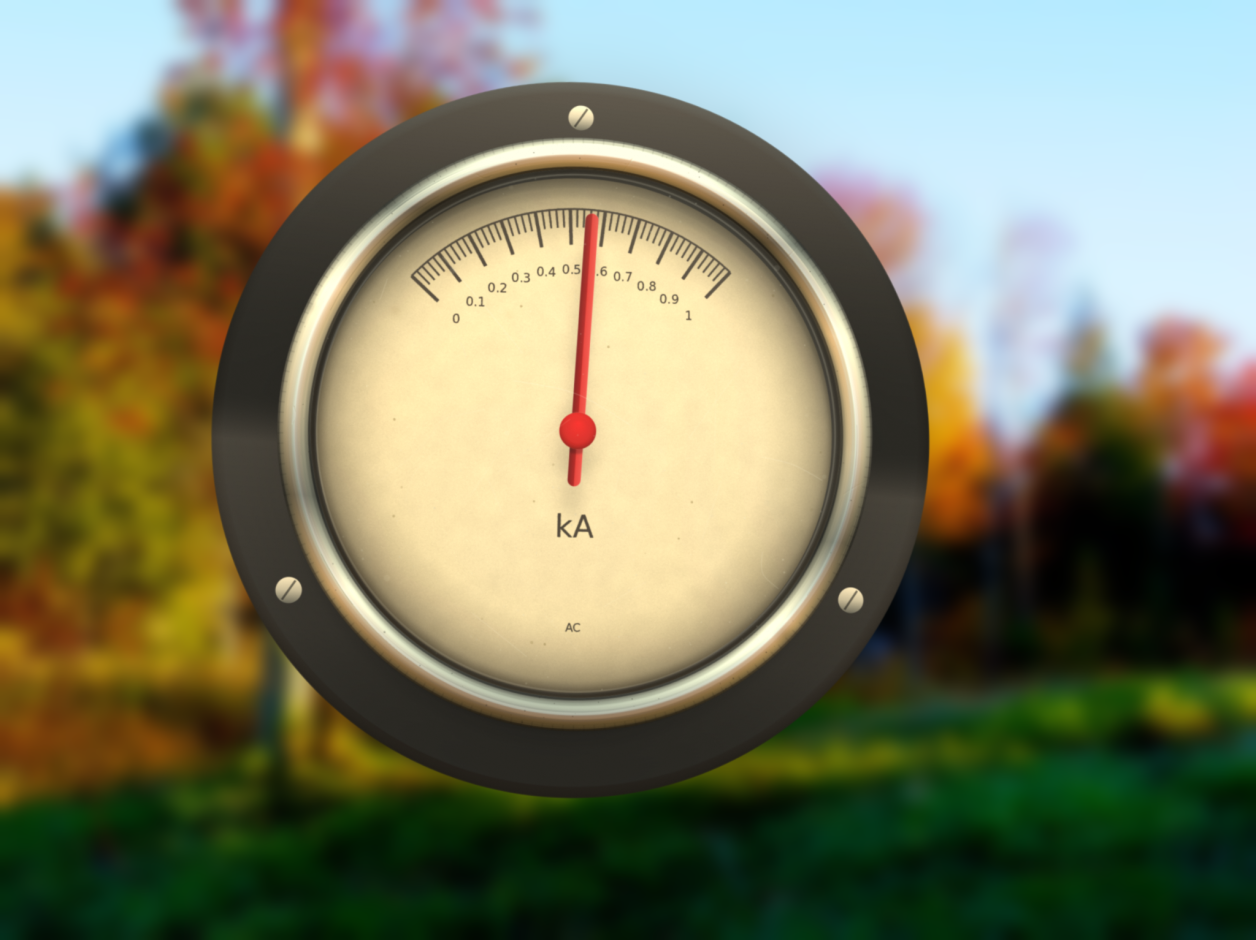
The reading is 0.56 kA
